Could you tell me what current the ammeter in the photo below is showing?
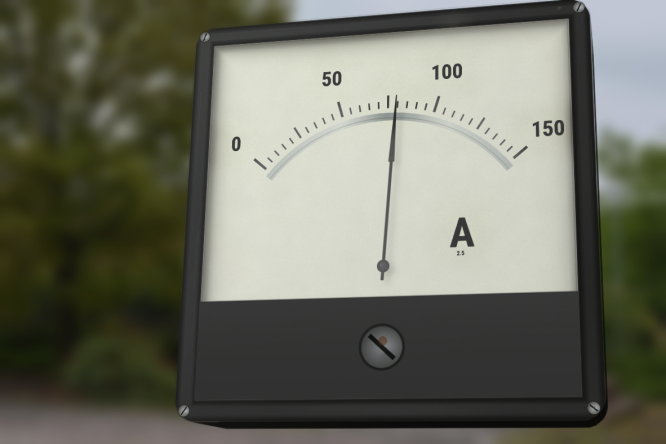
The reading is 80 A
